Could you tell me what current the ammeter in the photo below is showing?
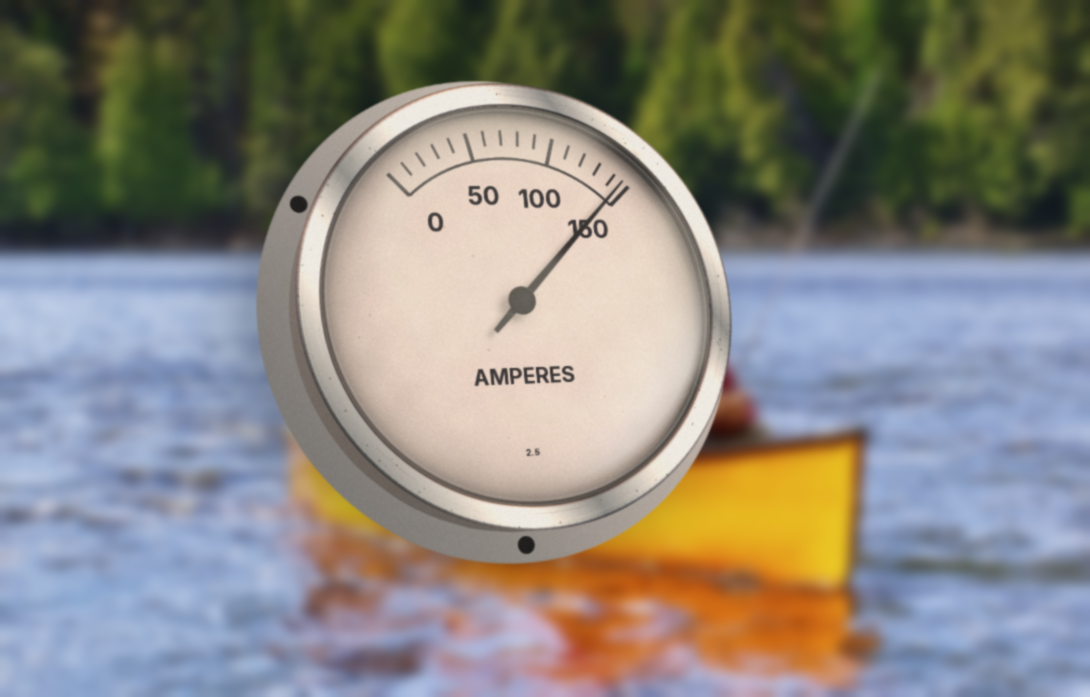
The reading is 145 A
